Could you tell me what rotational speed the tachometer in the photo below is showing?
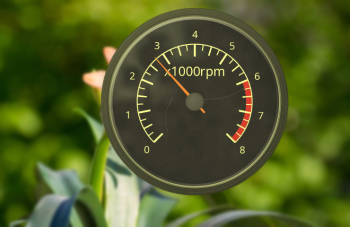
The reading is 2750 rpm
